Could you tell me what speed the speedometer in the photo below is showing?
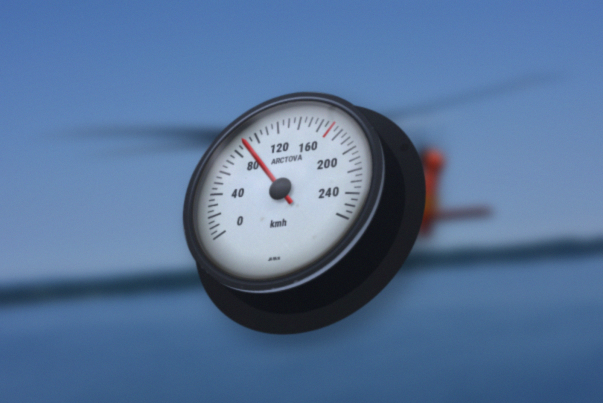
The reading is 90 km/h
